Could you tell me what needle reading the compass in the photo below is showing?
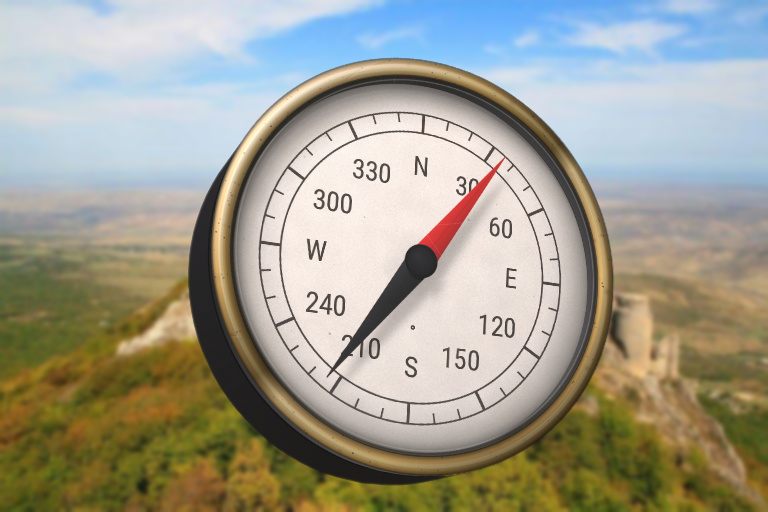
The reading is 35 °
